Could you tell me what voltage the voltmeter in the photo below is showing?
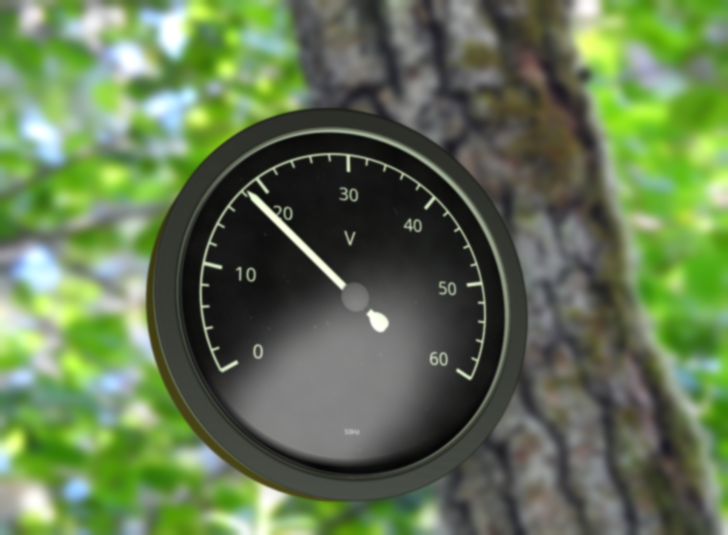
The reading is 18 V
